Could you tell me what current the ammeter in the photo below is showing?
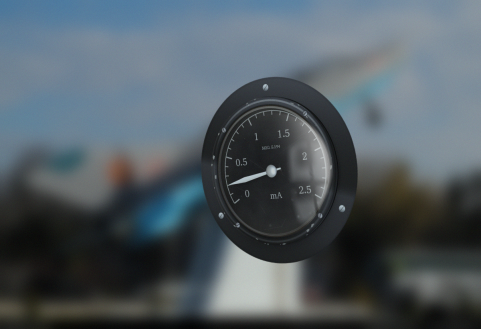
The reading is 0.2 mA
